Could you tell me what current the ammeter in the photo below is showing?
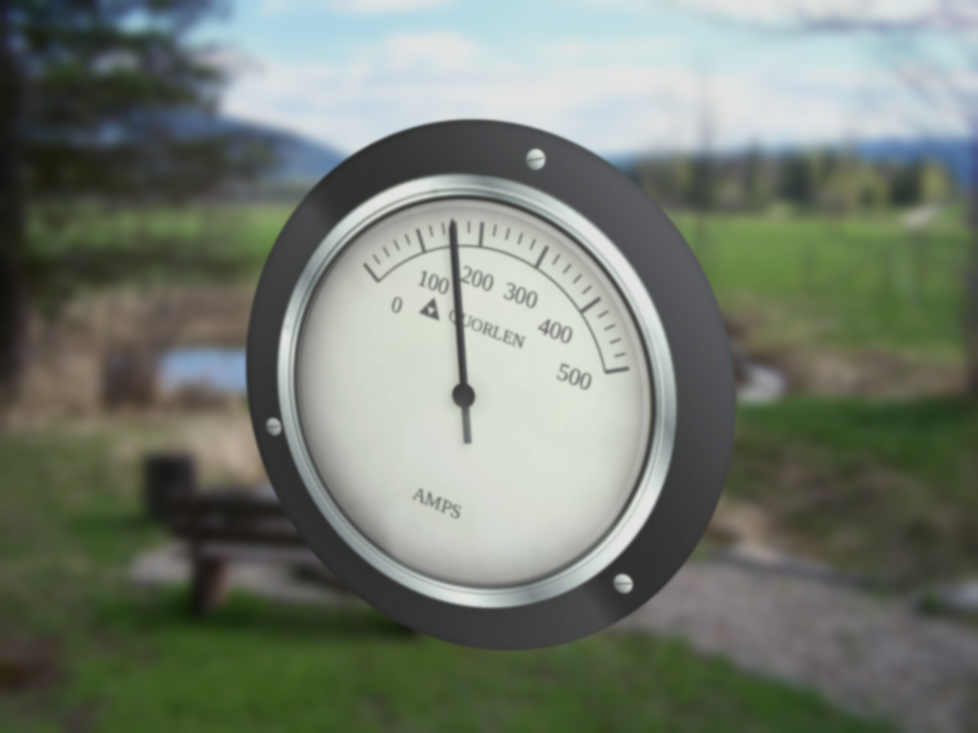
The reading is 160 A
